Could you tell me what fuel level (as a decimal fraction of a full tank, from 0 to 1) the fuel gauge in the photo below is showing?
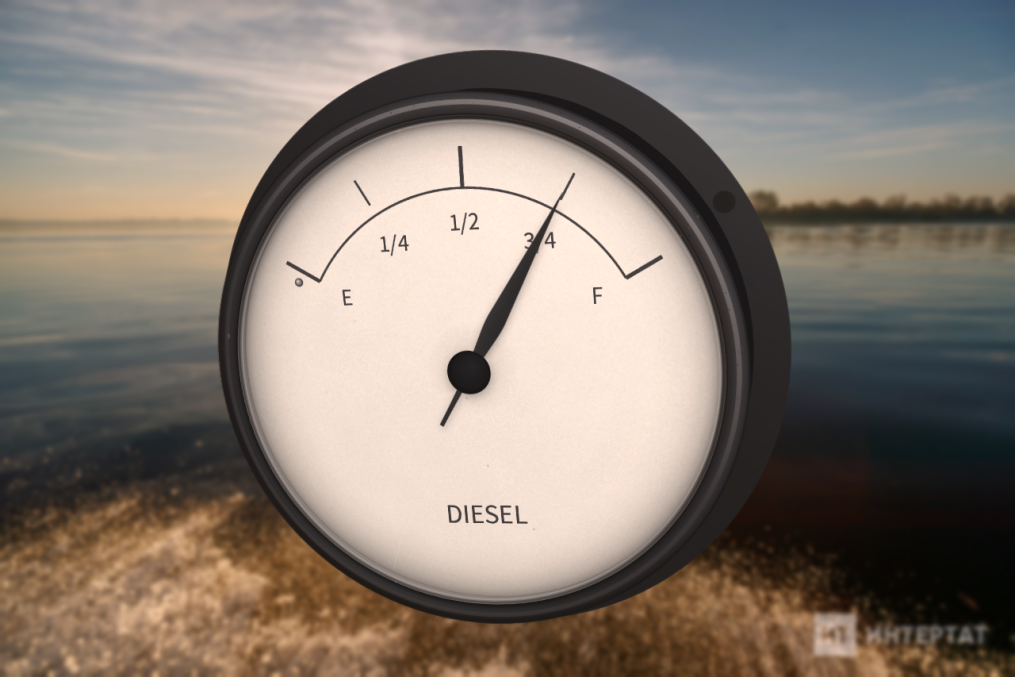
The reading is 0.75
